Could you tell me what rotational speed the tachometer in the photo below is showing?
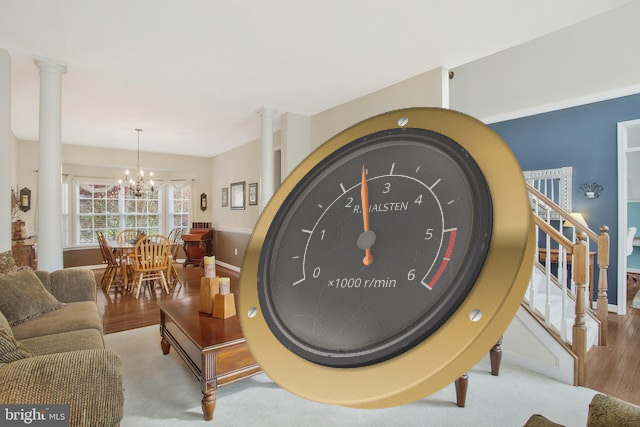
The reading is 2500 rpm
